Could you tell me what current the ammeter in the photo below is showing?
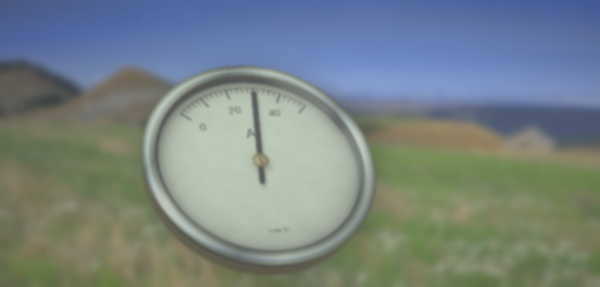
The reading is 30 A
